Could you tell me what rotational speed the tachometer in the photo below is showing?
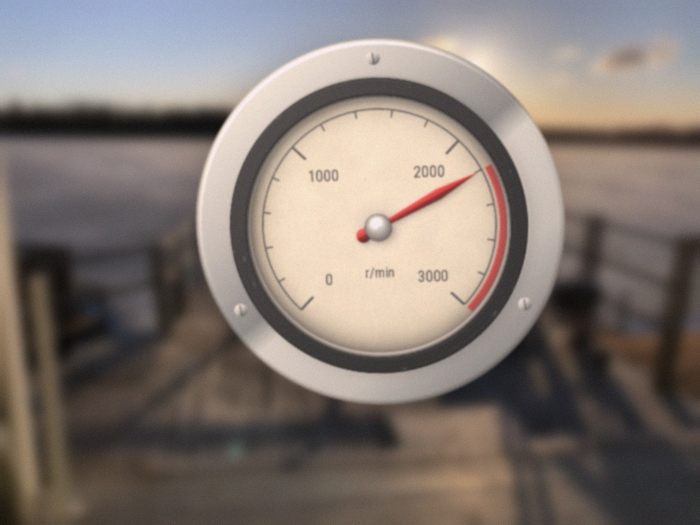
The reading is 2200 rpm
